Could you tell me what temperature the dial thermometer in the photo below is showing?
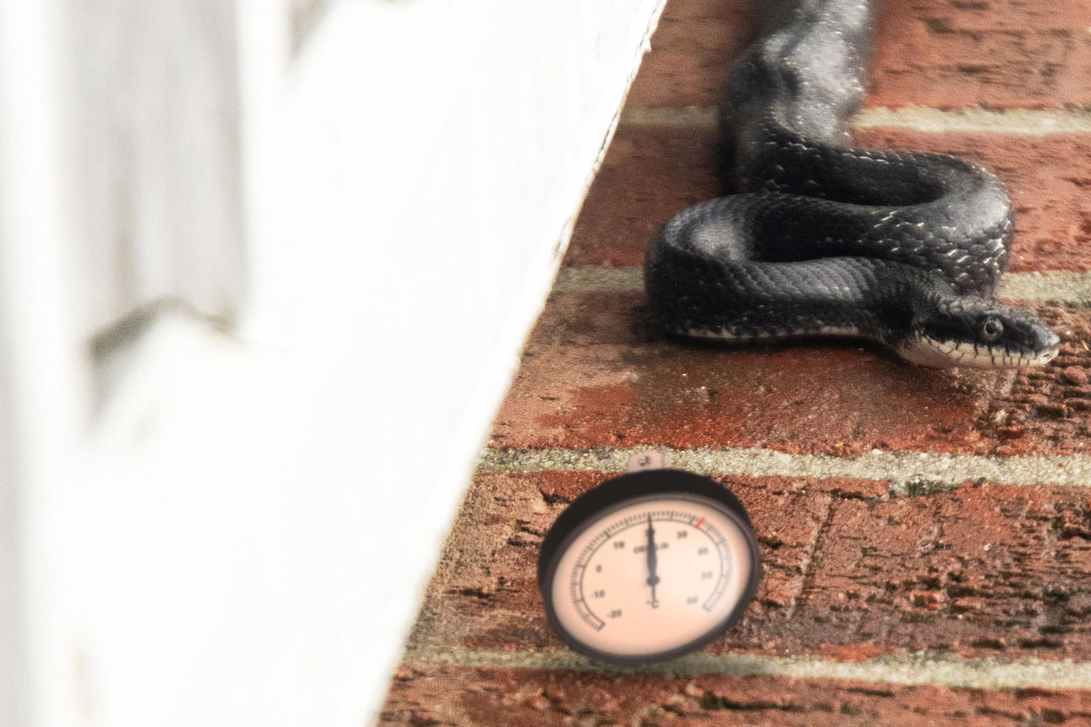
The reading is 20 °C
